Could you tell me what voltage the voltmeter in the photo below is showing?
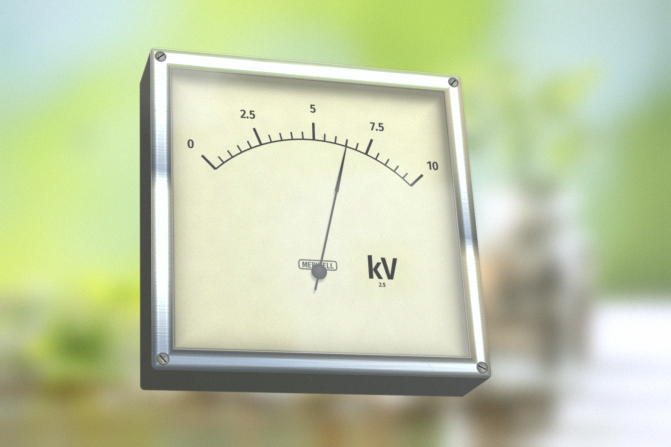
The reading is 6.5 kV
